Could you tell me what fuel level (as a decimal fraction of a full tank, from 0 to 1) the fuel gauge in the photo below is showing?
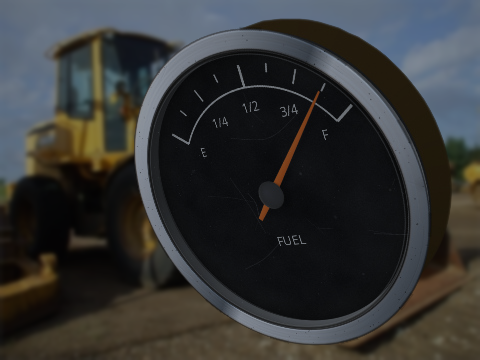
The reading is 0.875
